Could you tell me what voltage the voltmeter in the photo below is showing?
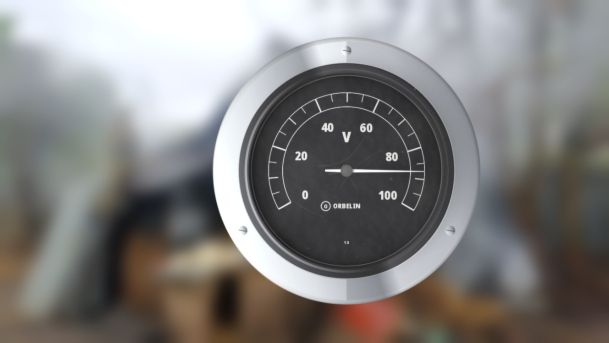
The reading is 87.5 V
